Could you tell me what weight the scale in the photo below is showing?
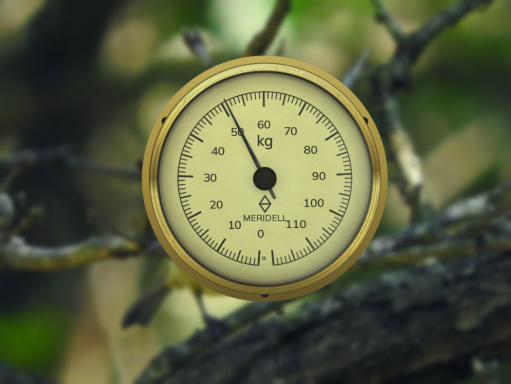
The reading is 51 kg
